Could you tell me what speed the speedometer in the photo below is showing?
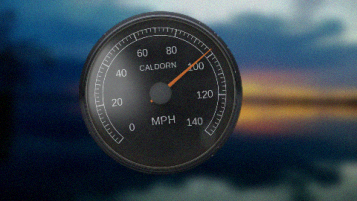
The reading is 98 mph
